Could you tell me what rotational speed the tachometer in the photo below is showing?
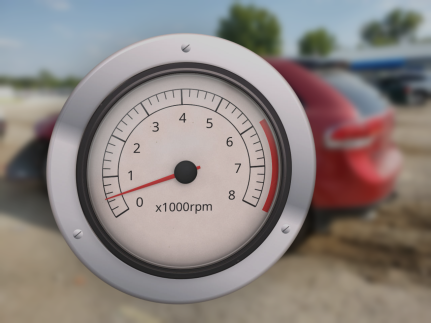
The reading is 500 rpm
